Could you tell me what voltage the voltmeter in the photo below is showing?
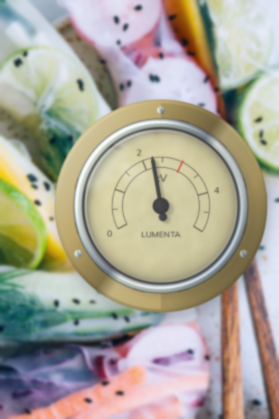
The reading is 2.25 kV
